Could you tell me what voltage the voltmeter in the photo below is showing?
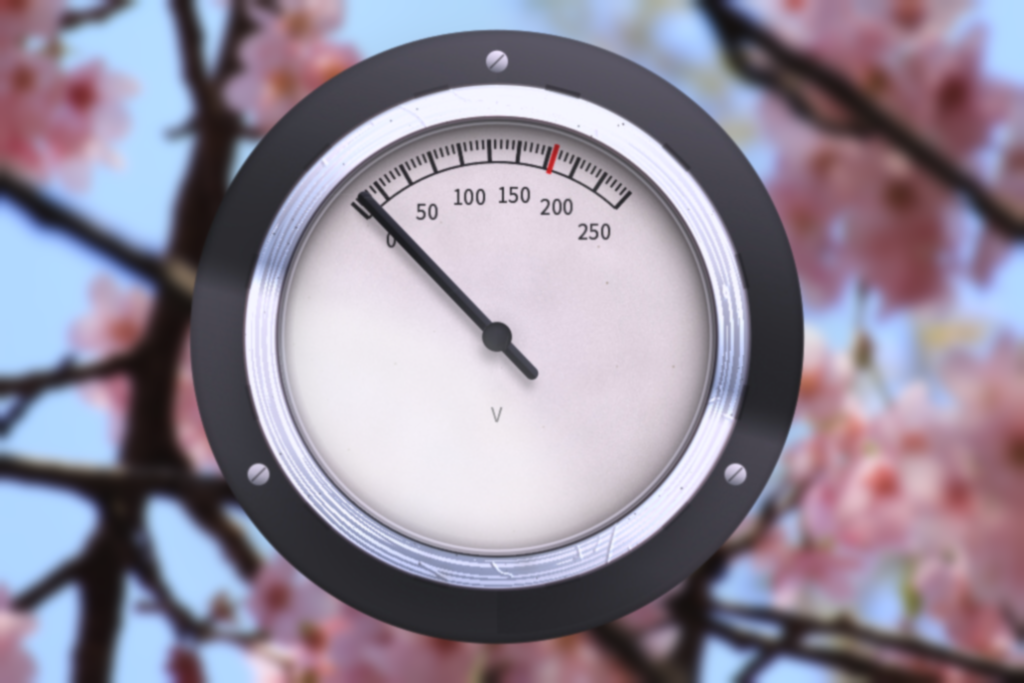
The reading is 10 V
